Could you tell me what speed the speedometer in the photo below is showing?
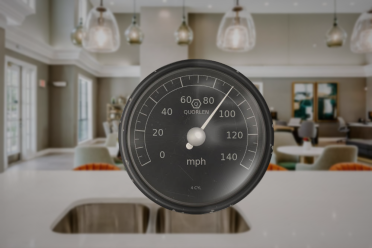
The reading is 90 mph
